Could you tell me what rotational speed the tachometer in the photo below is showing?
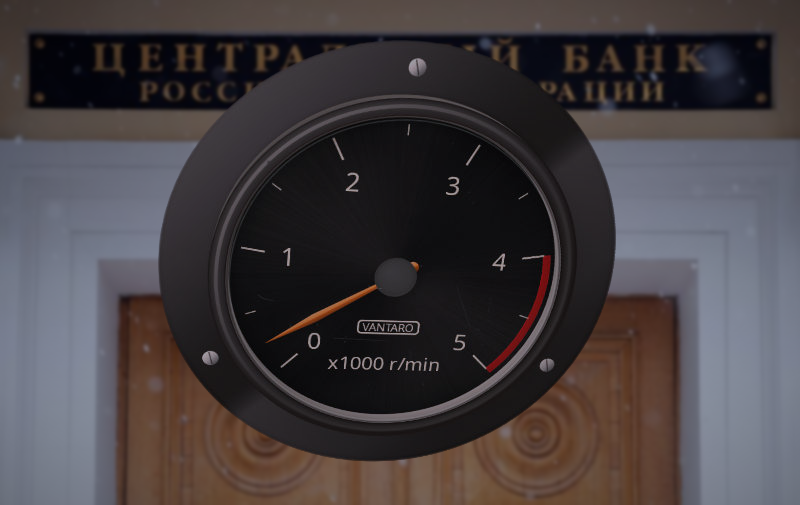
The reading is 250 rpm
